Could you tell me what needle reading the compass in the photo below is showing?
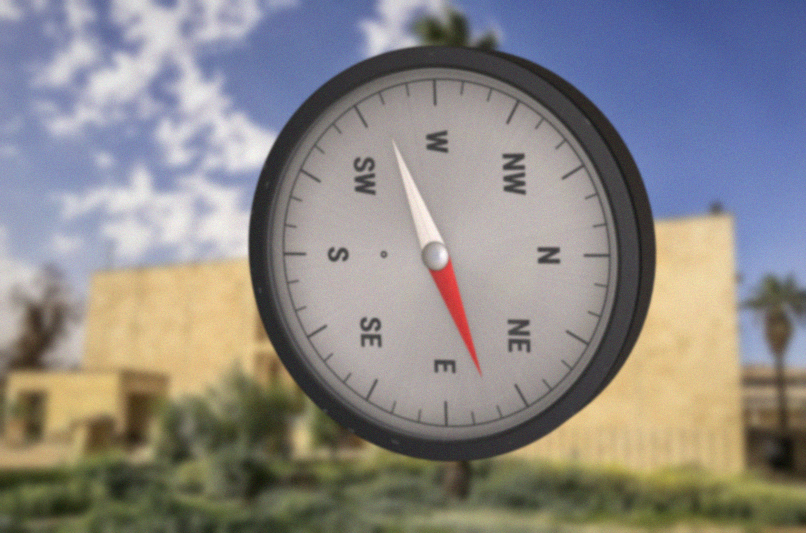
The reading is 70 °
